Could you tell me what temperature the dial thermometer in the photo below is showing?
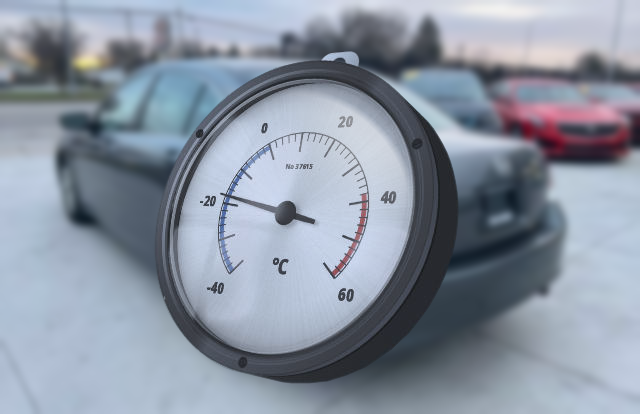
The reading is -18 °C
